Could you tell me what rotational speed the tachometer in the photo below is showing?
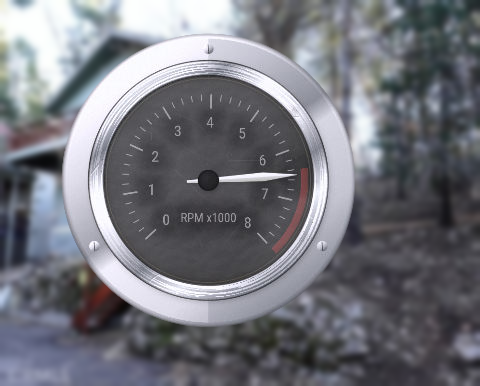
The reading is 6500 rpm
